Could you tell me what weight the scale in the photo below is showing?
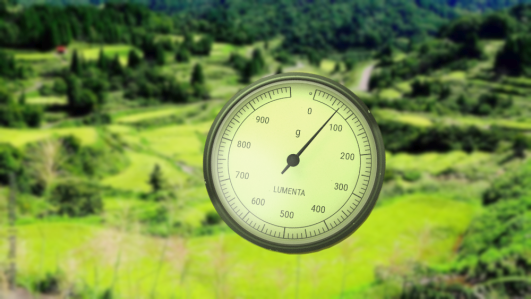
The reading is 70 g
